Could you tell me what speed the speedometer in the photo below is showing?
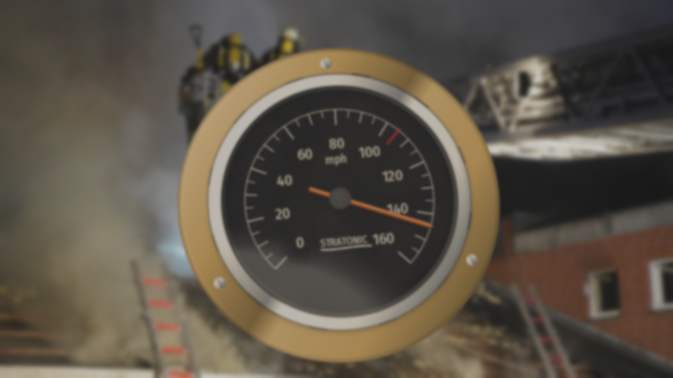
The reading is 145 mph
